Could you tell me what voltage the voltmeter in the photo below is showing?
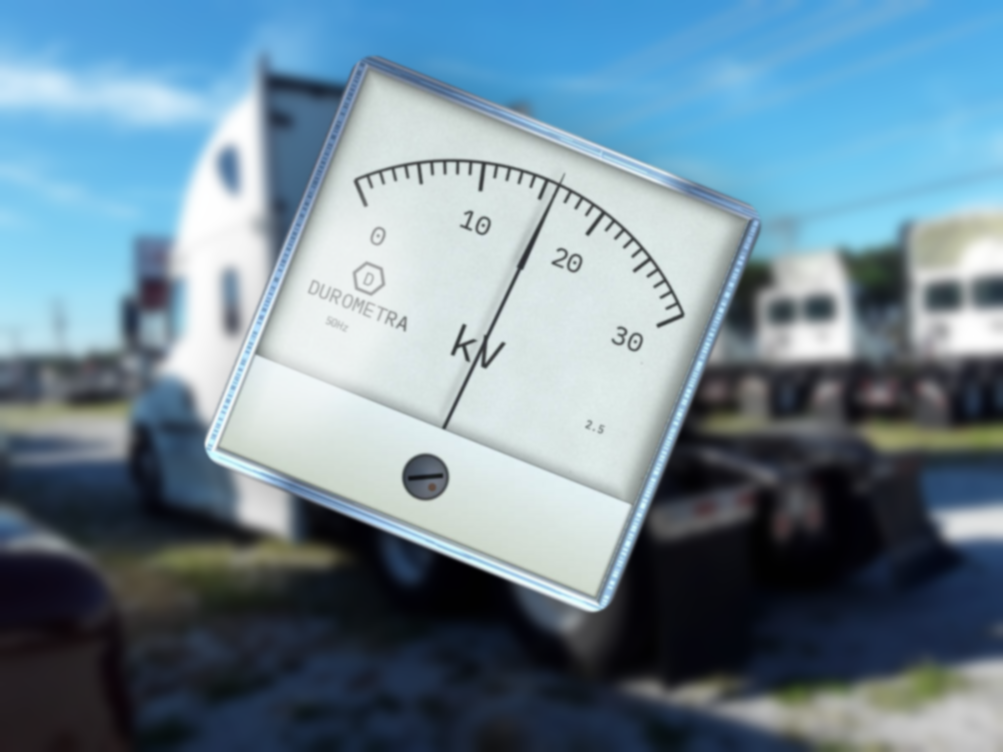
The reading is 16 kV
